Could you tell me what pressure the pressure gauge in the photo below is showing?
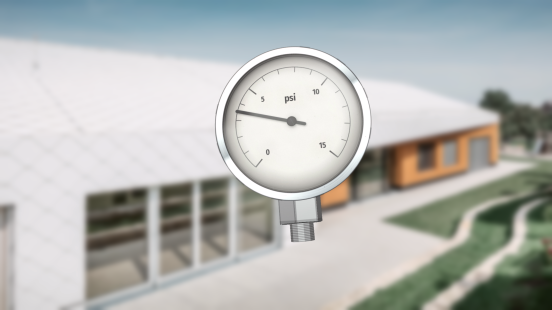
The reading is 3.5 psi
